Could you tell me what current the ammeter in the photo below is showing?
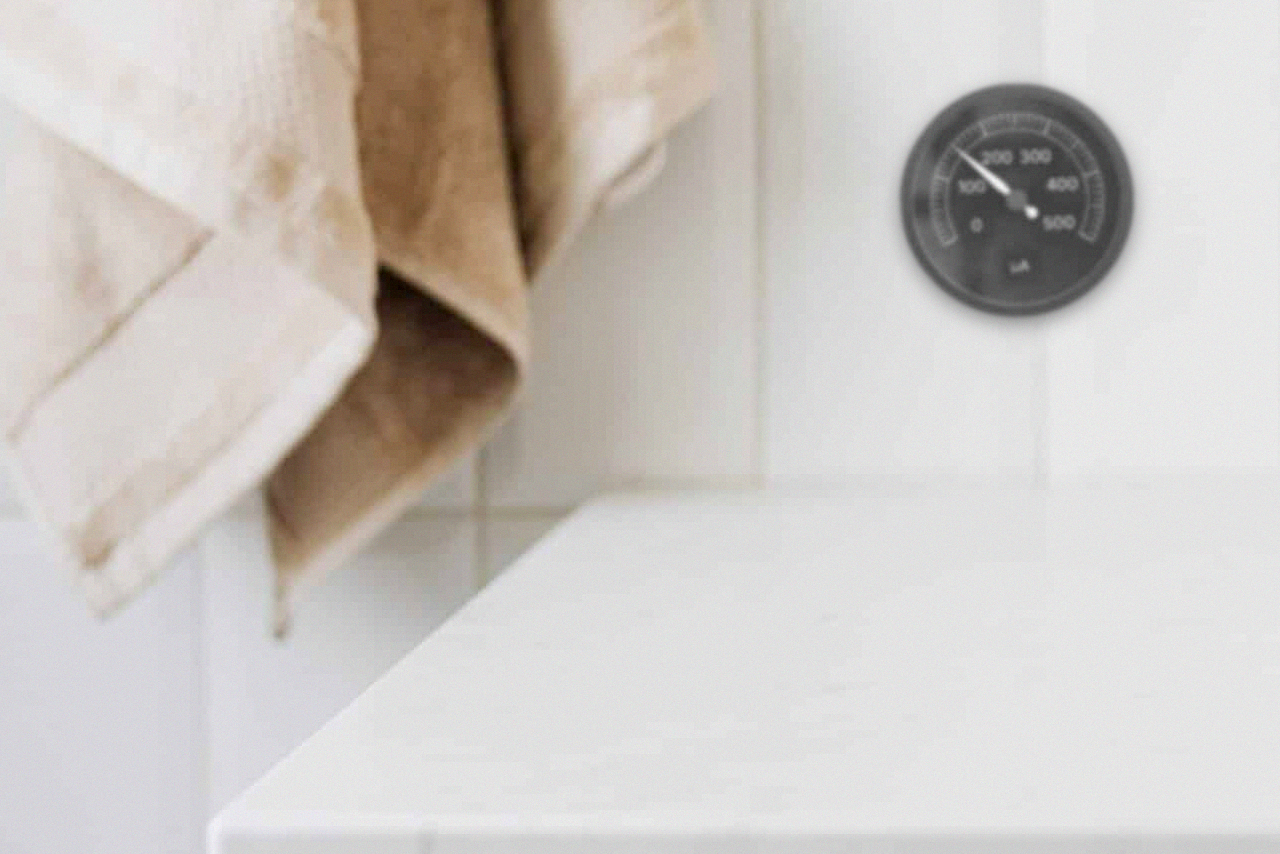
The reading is 150 µA
